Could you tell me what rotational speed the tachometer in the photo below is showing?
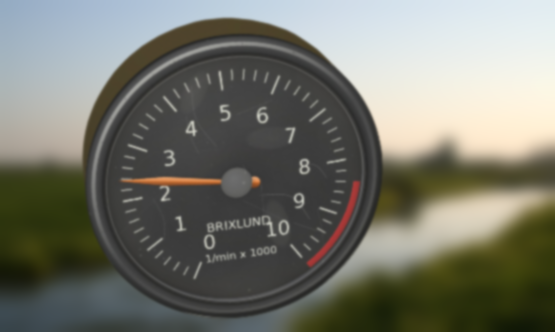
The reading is 2400 rpm
